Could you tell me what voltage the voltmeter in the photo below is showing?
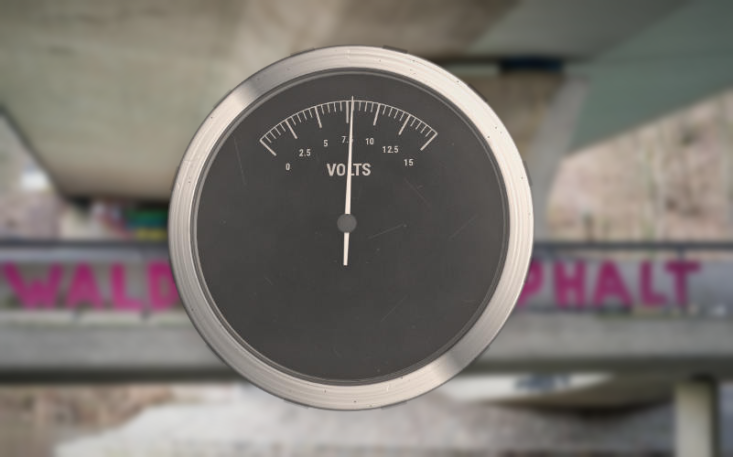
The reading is 8 V
